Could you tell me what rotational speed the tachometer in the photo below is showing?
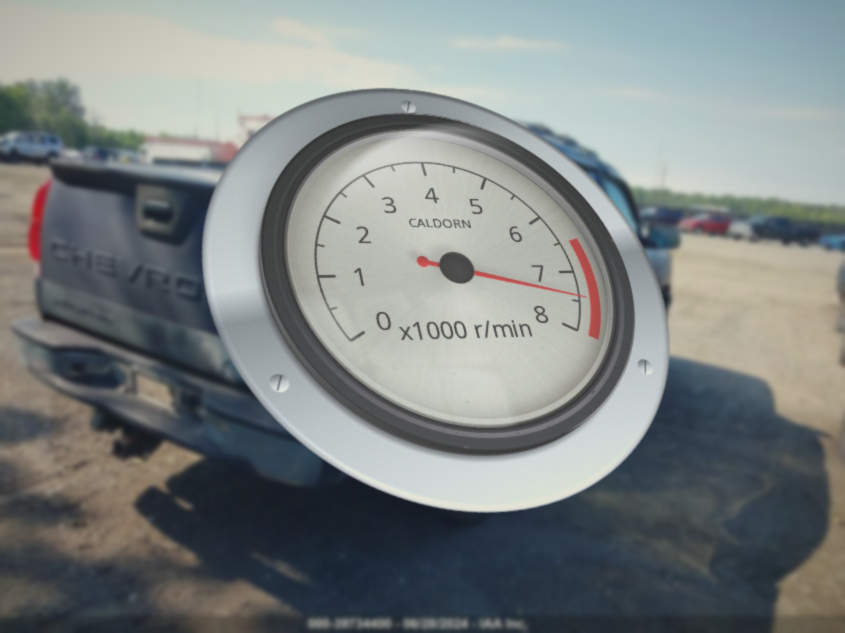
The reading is 7500 rpm
